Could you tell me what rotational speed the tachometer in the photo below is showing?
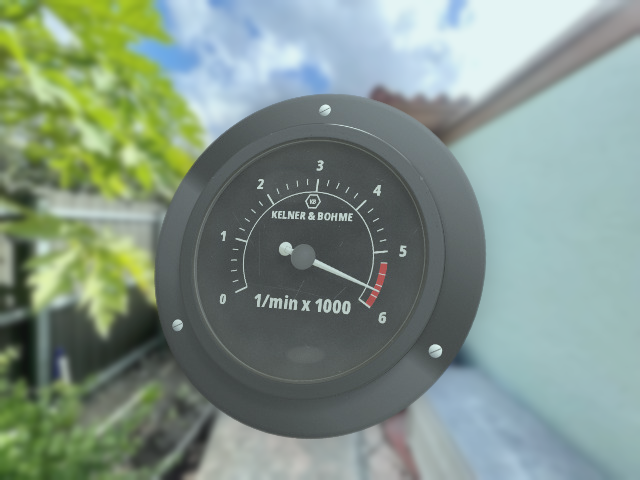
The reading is 5700 rpm
